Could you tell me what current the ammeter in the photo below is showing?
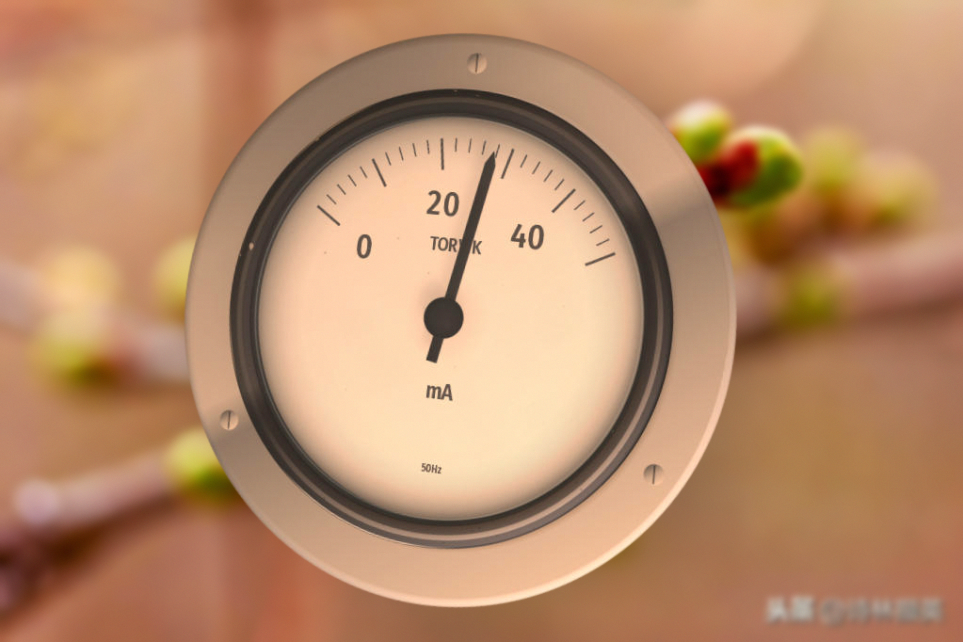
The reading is 28 mA
